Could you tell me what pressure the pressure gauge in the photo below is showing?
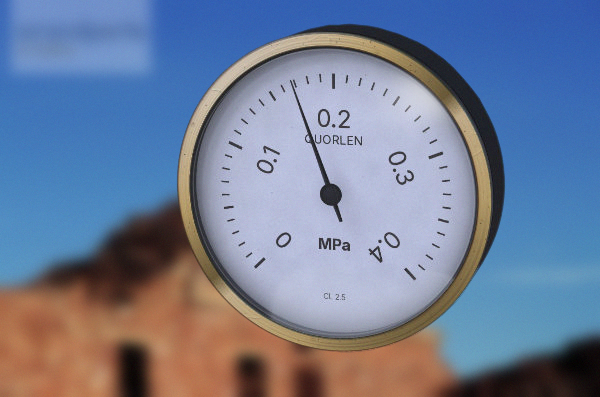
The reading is 0.17 MPa
